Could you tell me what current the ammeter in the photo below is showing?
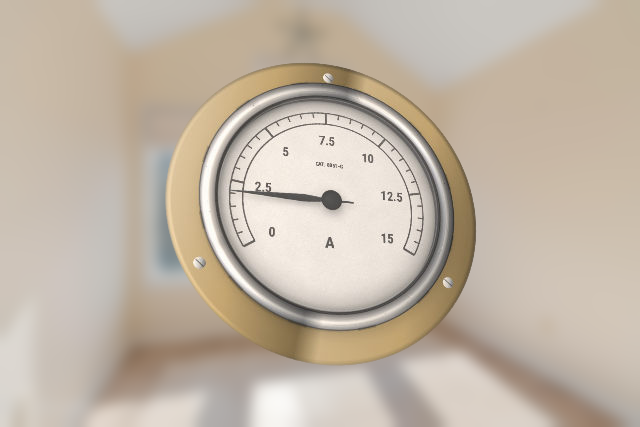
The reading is 2 A
